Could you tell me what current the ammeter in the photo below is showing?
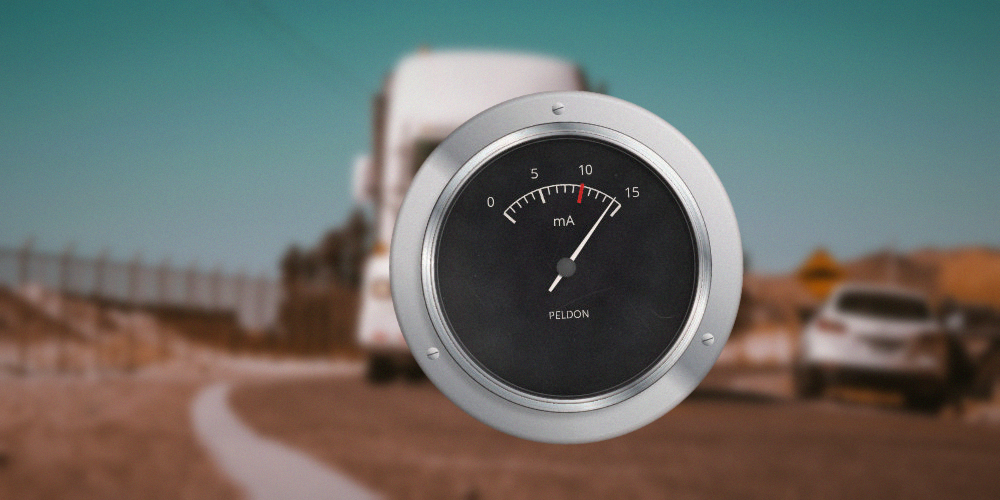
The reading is 14 mA
